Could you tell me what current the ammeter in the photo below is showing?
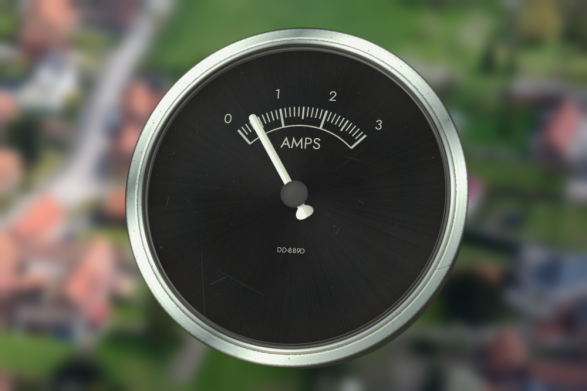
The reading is 0.4 A
